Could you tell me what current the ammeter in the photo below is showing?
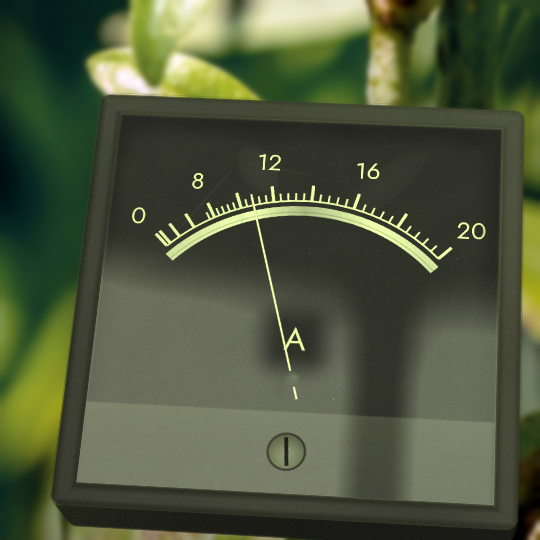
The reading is 10.8 A
